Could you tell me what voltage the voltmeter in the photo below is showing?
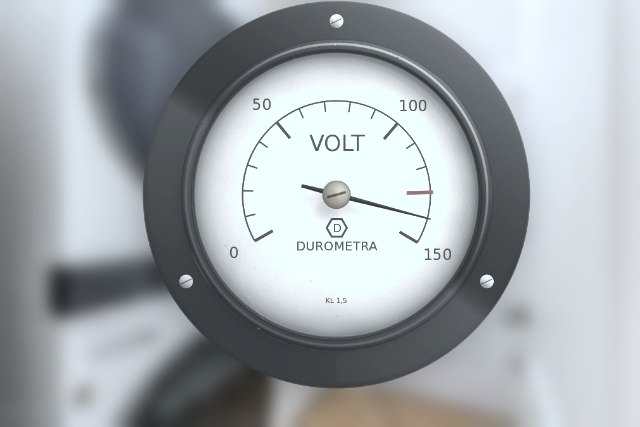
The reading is 140 V
